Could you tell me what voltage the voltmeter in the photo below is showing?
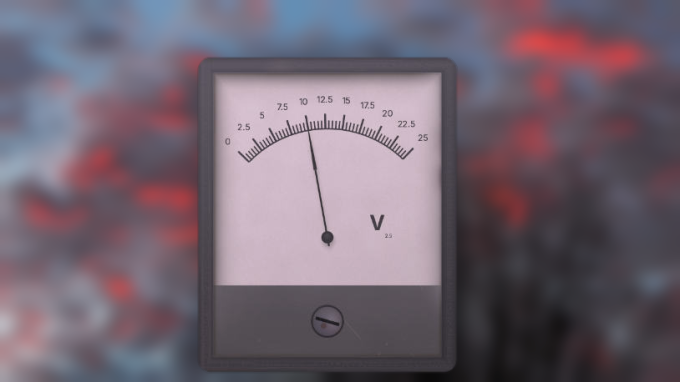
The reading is 10 V
